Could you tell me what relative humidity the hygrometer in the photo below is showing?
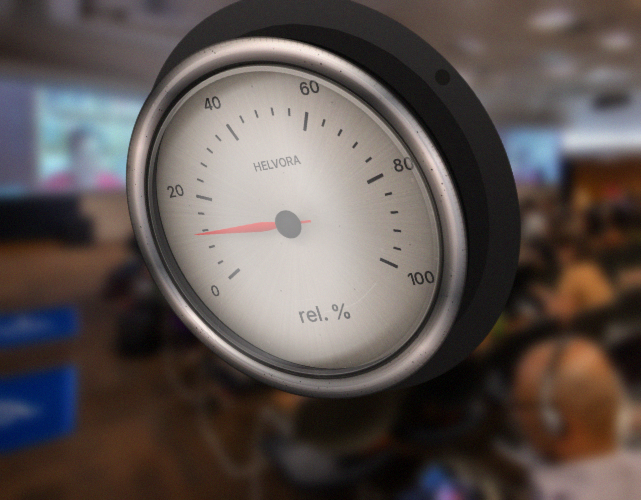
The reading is 12 %
